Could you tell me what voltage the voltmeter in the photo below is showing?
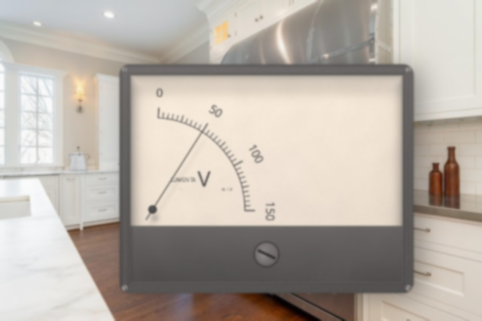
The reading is 50 V
